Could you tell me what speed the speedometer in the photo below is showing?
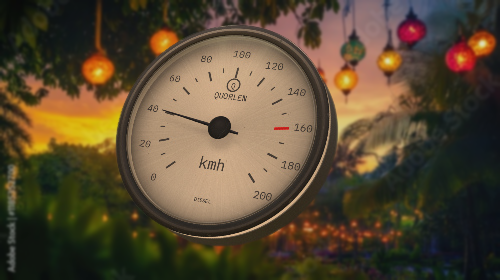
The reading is 40 km/h
